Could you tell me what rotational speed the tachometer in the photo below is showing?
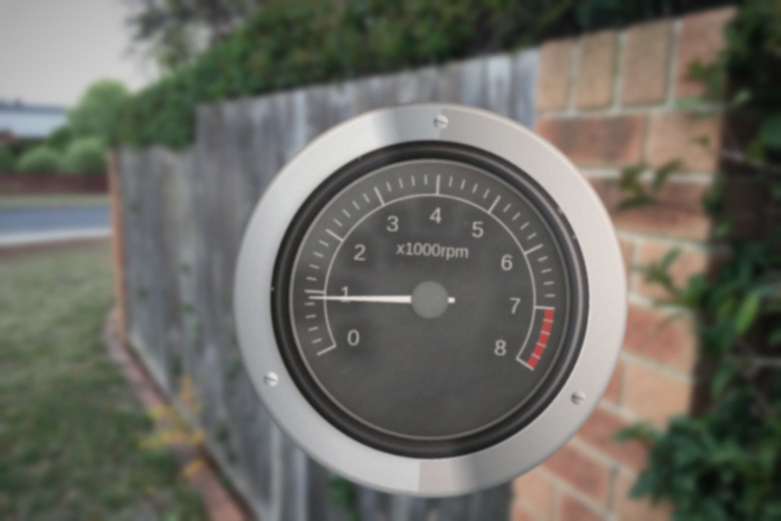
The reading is 900 rpm
